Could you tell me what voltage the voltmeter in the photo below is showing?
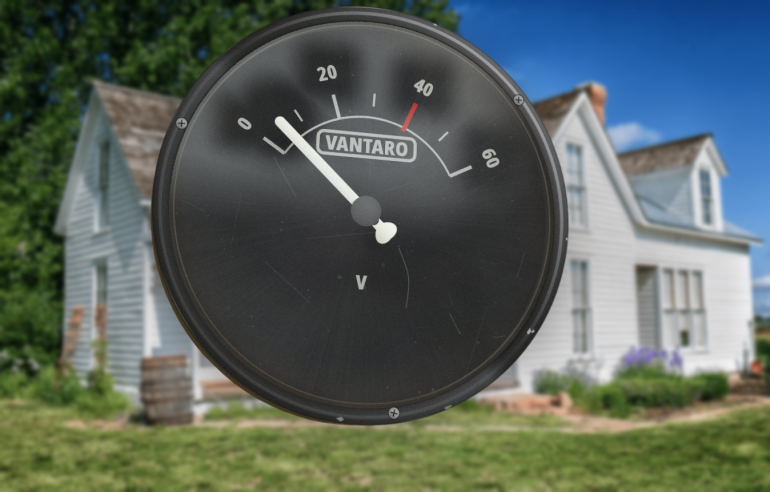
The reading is 5 V
